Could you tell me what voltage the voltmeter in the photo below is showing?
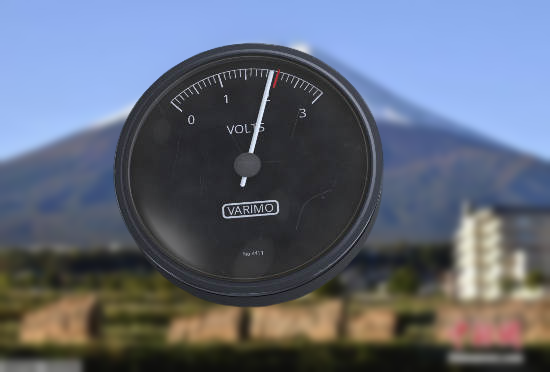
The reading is 2 V
